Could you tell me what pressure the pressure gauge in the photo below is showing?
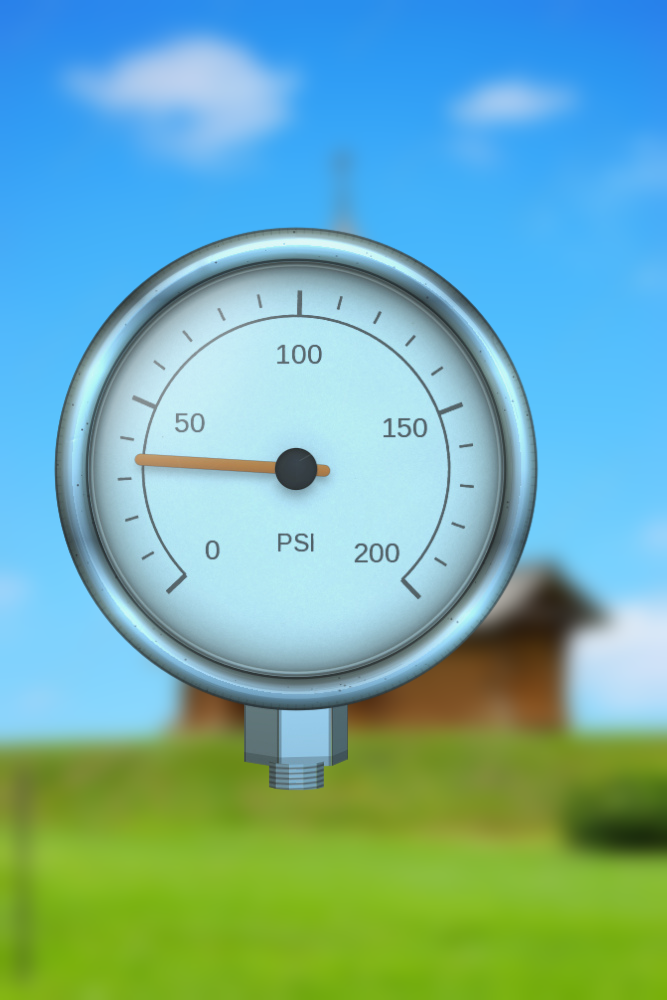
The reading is 35 psi
